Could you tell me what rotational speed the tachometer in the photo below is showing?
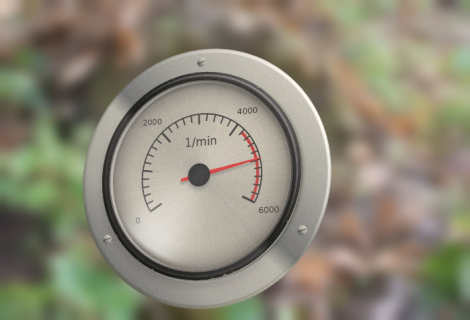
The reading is 5000 rpm
